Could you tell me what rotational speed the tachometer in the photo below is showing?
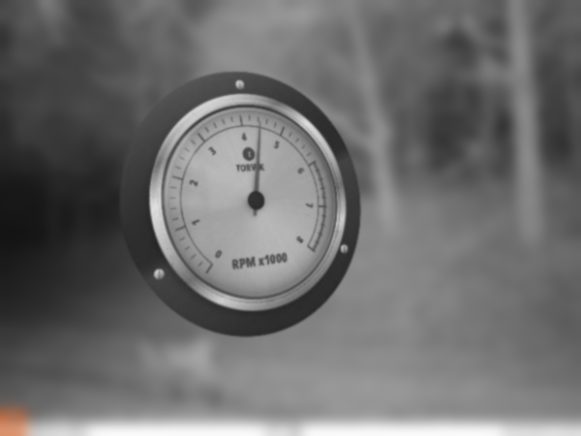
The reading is 4400 rpm
